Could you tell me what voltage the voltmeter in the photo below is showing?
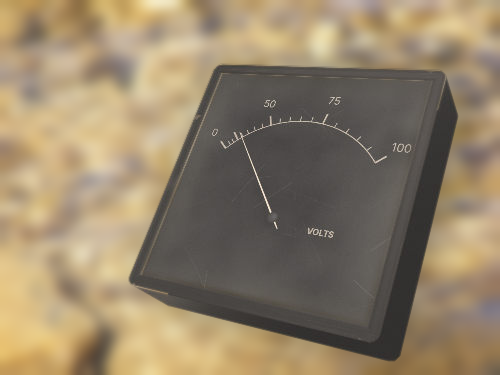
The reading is 30 V
